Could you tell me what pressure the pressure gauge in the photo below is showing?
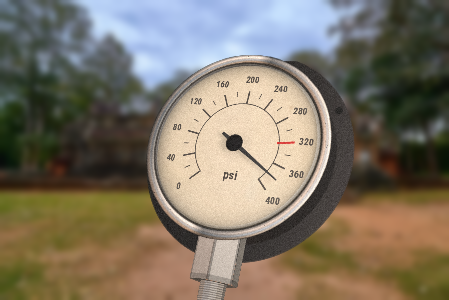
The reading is 380 psi
